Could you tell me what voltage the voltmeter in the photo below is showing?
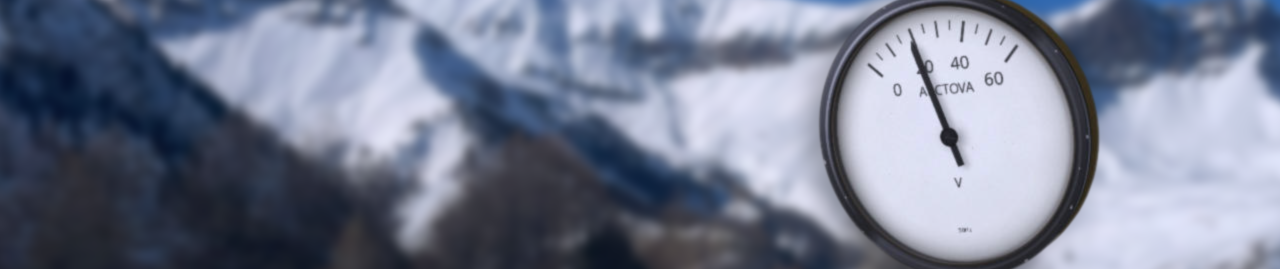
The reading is 20 V
